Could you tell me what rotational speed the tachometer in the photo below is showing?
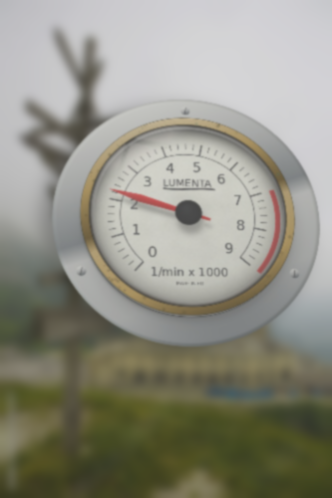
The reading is 2200 rpm
